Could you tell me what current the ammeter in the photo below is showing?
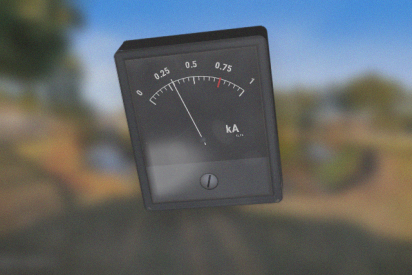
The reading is 0.3 kA
